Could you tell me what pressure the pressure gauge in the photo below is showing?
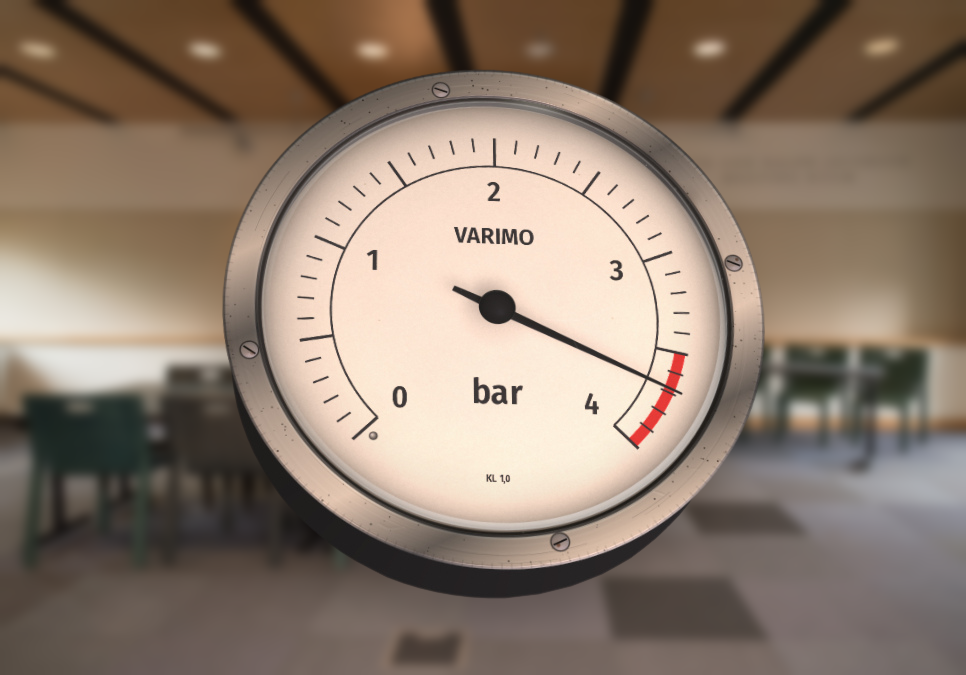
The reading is 3.7 bar
